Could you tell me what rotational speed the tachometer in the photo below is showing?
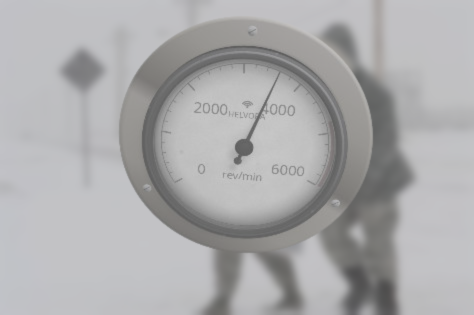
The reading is 3600 rpm
